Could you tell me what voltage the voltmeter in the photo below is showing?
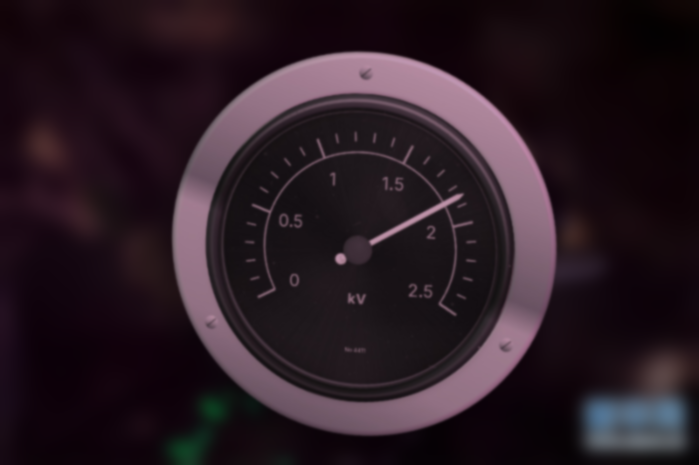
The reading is 1.85 kV
